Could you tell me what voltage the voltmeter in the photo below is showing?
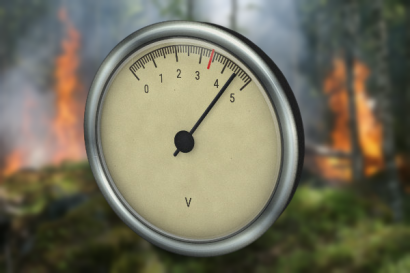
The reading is 4.5 V
